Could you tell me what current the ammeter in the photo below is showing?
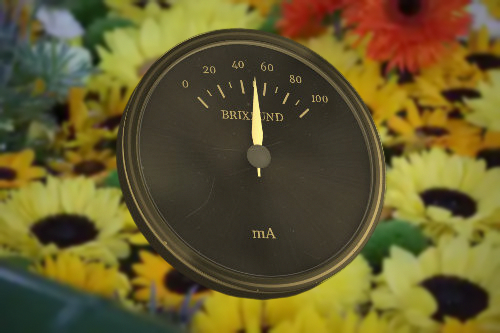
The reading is 50 mA
